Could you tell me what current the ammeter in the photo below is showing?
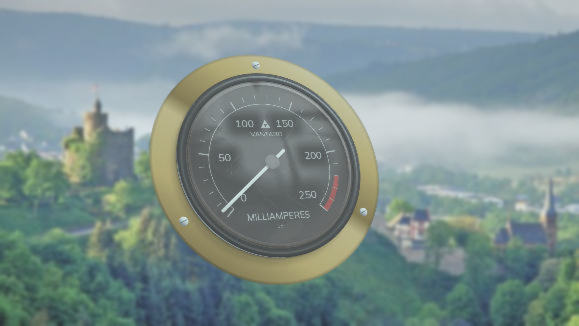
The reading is 5 mA
